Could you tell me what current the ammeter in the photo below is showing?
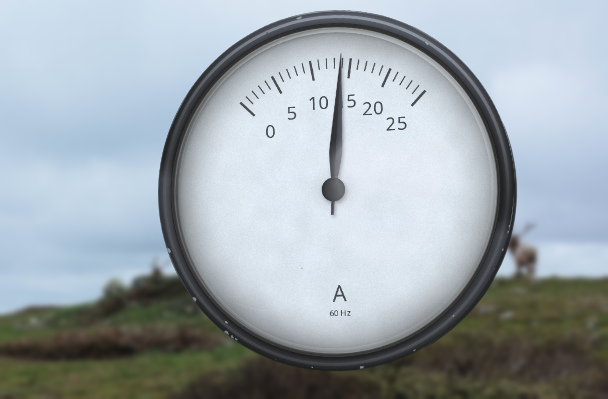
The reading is 14 A
